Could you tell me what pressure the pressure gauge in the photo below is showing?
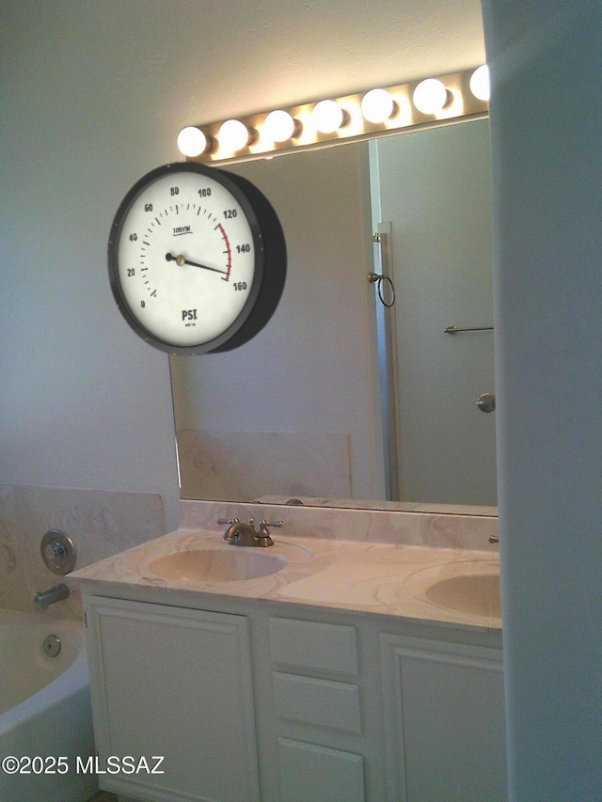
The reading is 155 psi
